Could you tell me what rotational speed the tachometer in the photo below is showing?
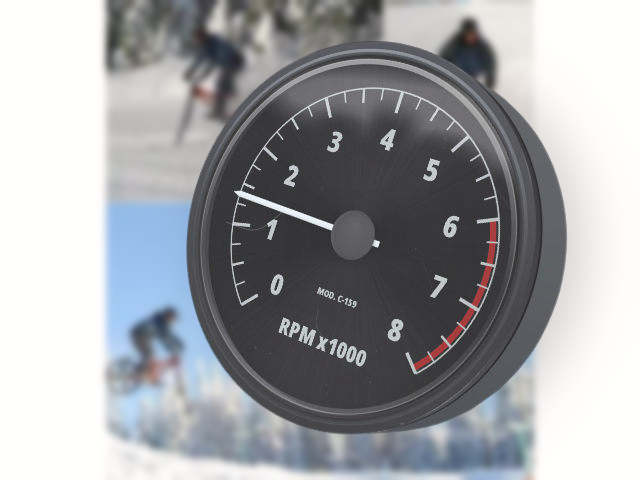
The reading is 1375 rpm
